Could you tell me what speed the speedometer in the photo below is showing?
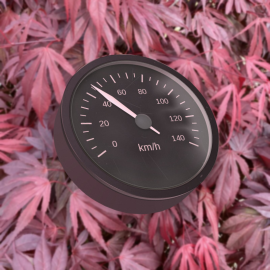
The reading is 45 km/h
